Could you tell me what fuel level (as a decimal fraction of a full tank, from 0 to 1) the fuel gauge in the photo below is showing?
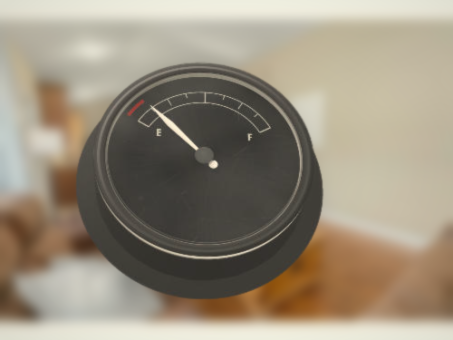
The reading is 0.125
